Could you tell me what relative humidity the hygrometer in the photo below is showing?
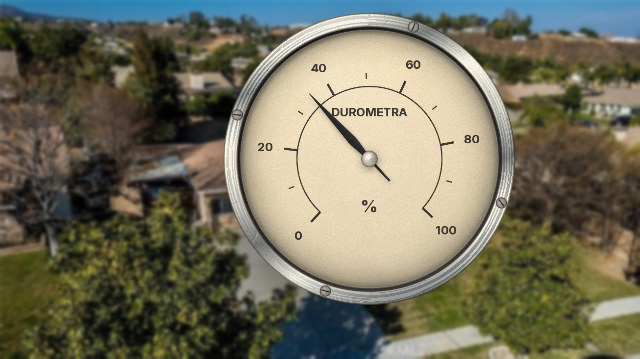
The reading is 35 %
